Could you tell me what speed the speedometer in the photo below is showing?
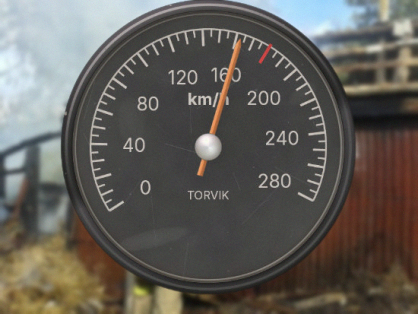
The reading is 162.5 km/h
